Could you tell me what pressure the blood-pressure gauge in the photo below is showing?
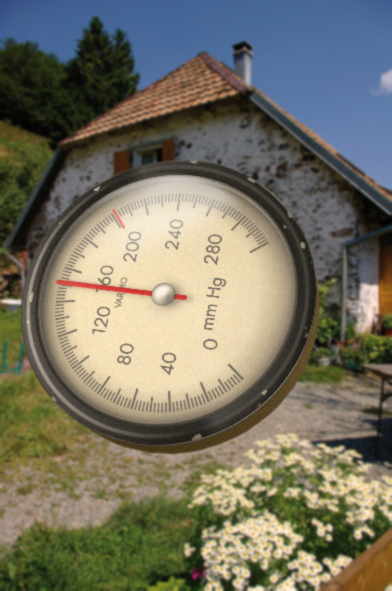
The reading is 150 mmHg
